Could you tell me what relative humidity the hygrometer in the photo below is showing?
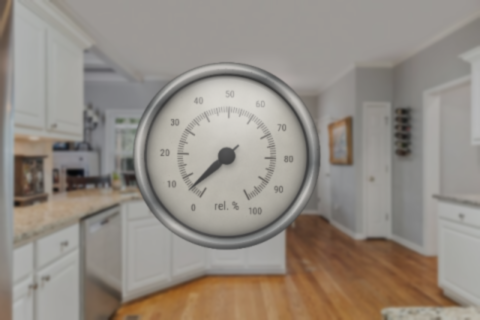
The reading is 5 %
